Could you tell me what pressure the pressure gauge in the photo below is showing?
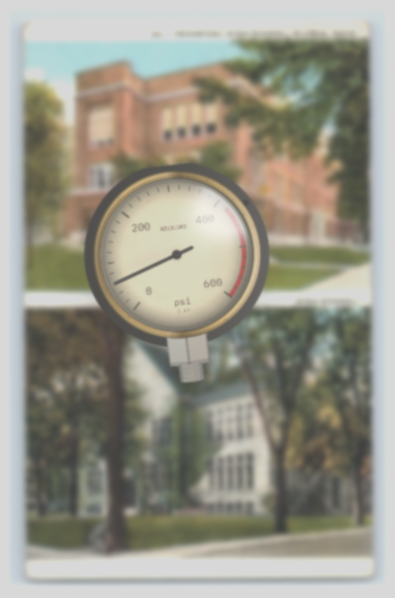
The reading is 60 psi
